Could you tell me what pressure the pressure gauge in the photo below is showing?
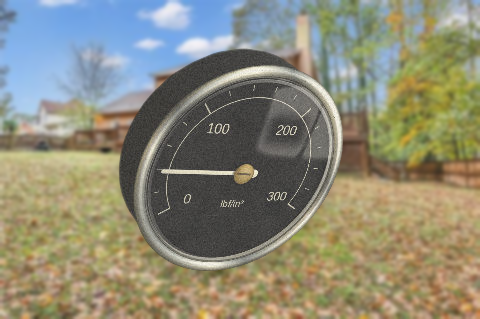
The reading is 40 psi
